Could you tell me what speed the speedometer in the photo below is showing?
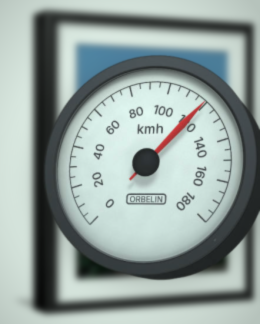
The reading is 120 km/h
